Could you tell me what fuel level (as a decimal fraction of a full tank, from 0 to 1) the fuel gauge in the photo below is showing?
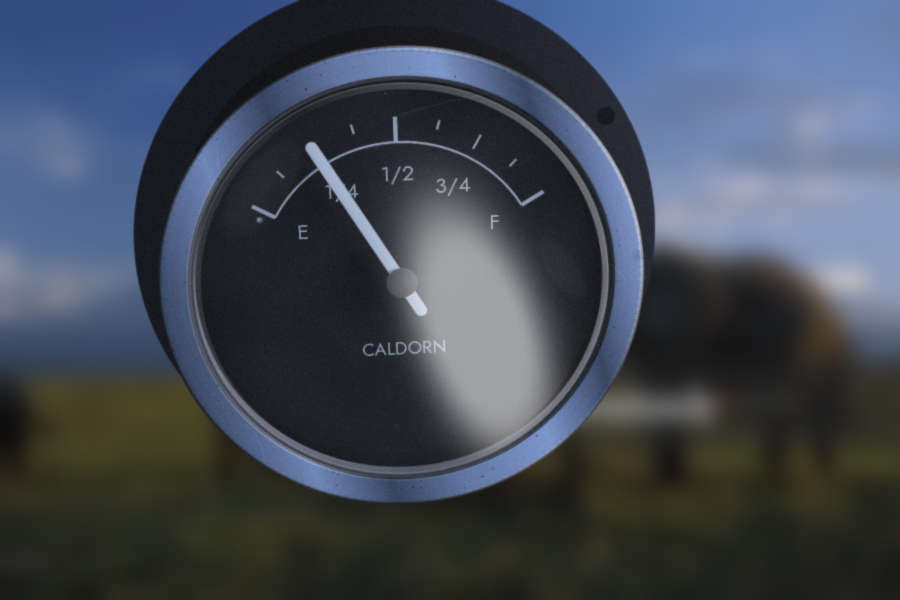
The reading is 0.25
